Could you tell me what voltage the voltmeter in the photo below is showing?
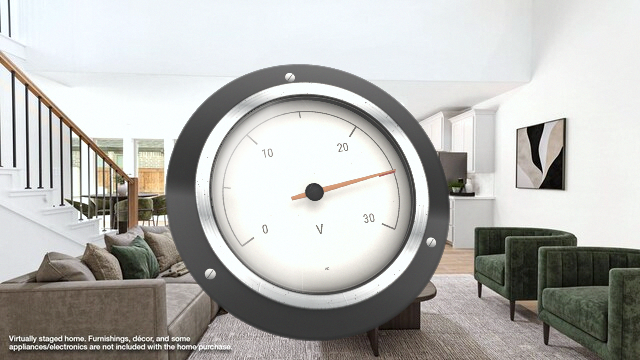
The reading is 25 V
